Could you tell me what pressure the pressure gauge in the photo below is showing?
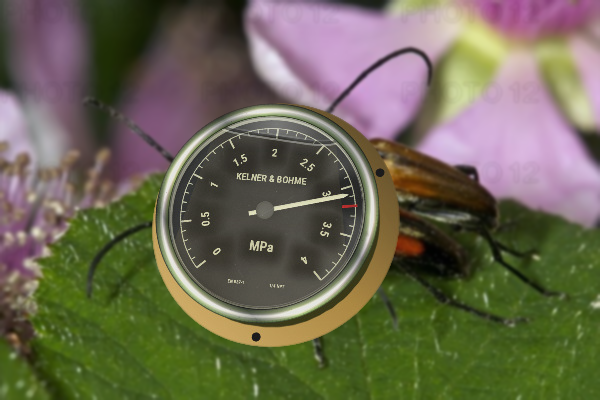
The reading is 3.1 MPa
